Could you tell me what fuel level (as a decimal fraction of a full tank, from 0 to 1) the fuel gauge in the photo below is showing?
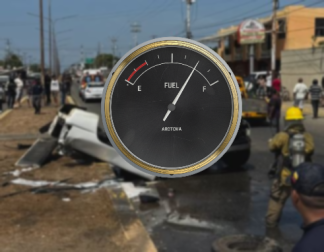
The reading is 0.75
